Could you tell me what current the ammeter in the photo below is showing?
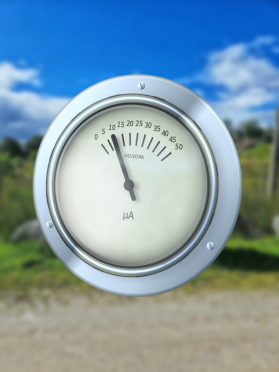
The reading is 10 µA
